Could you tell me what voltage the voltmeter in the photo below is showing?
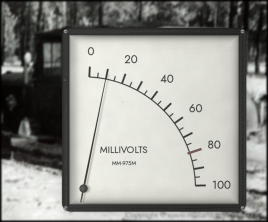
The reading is 10 mV
